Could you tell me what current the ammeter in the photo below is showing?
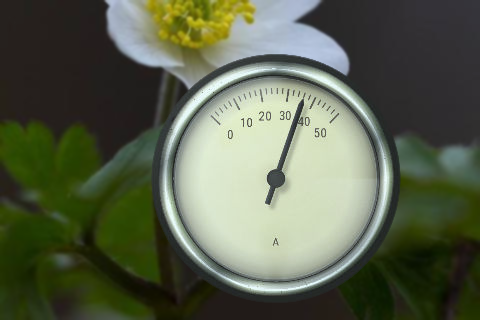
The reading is 36 A
